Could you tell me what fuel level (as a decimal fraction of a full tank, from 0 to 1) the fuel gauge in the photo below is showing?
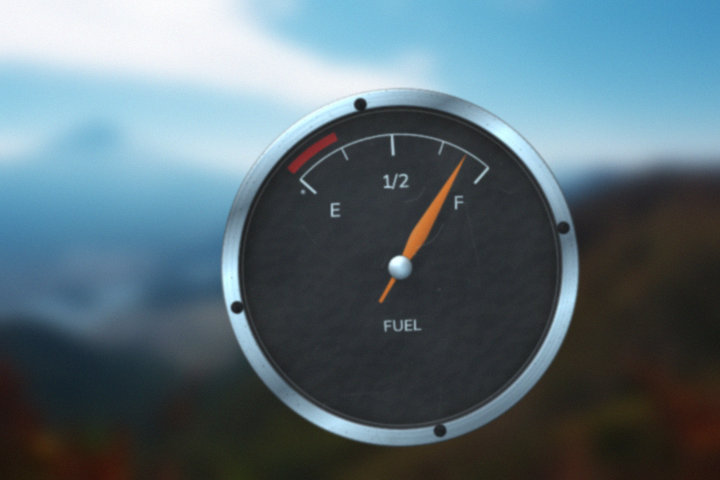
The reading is 0.875
